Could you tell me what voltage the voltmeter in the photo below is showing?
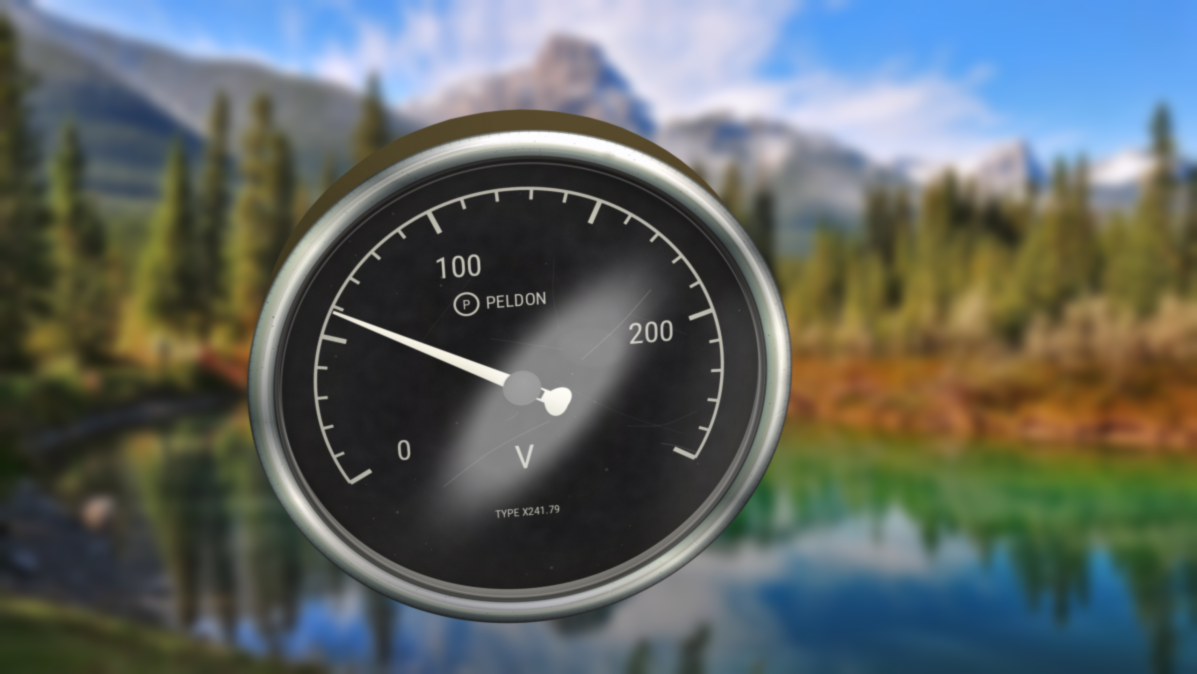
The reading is 60 V
